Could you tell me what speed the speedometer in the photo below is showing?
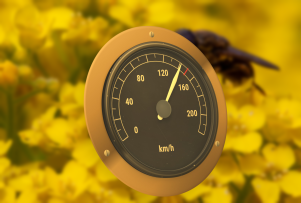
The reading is 140 km/h
